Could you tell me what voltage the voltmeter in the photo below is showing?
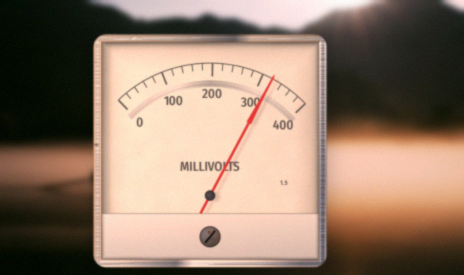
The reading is 320 mV
